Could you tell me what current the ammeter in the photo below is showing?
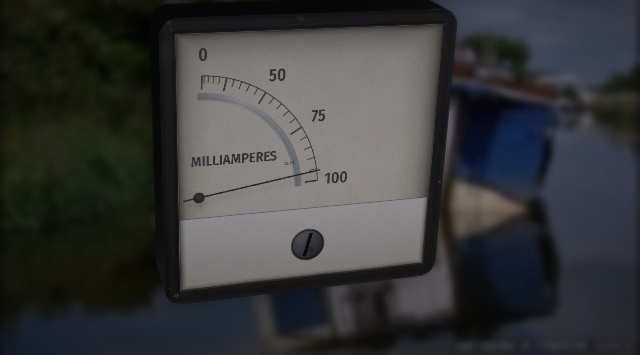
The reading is 95 mA
